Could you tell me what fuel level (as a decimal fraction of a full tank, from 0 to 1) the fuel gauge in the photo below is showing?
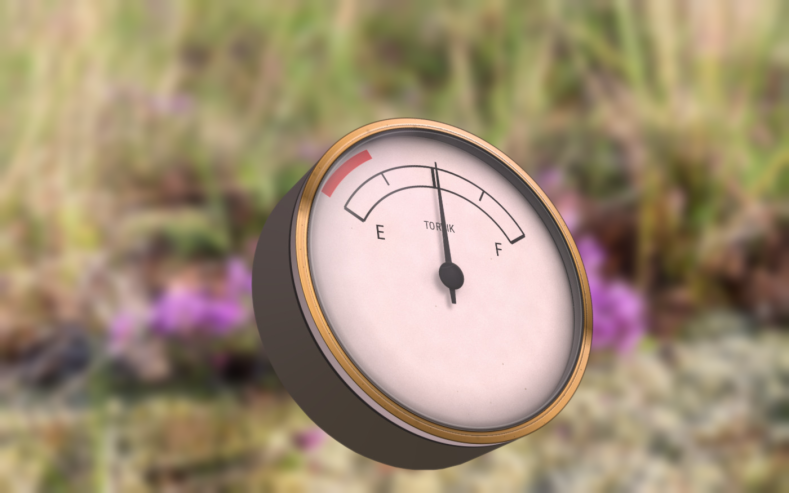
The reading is 0.5
